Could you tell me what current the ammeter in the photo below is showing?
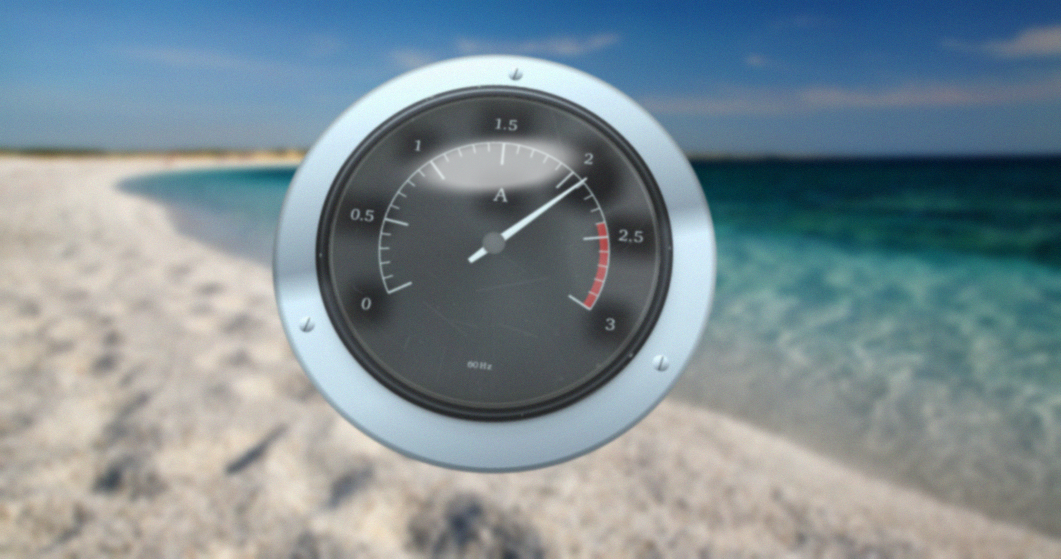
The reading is 2.1 A
